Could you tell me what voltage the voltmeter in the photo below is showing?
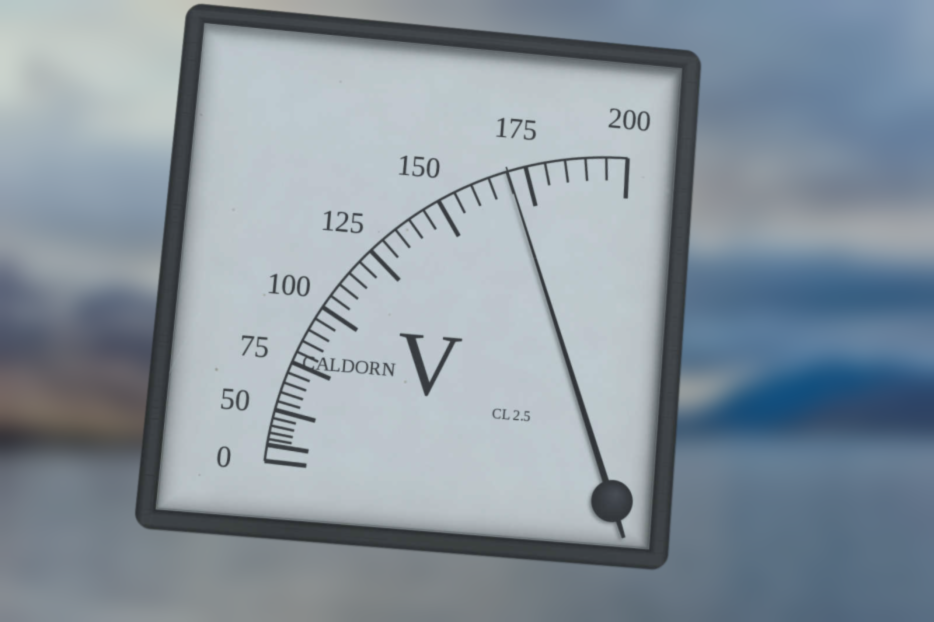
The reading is 170 V
